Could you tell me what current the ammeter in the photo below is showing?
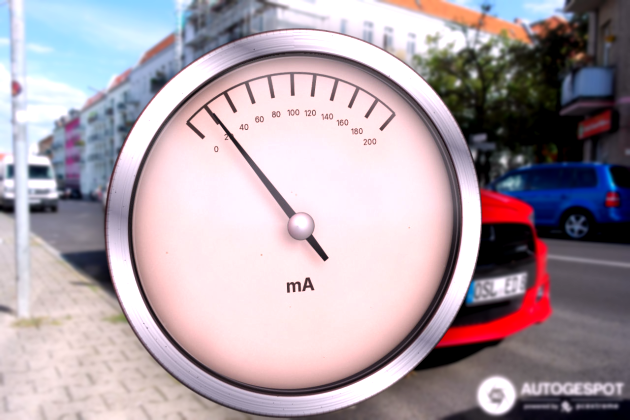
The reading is 20 mA
